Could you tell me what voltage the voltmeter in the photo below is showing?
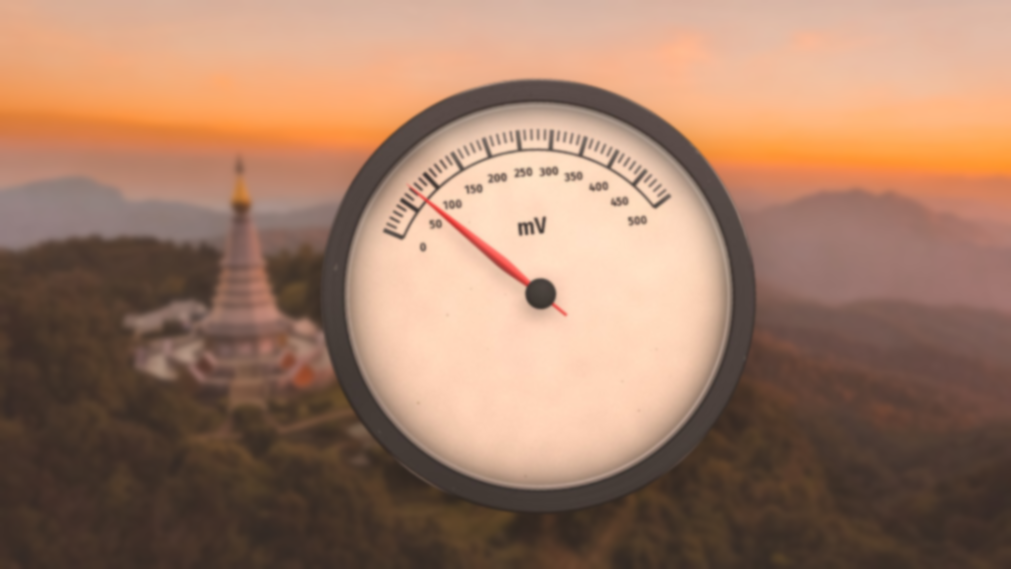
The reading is 70 mV
